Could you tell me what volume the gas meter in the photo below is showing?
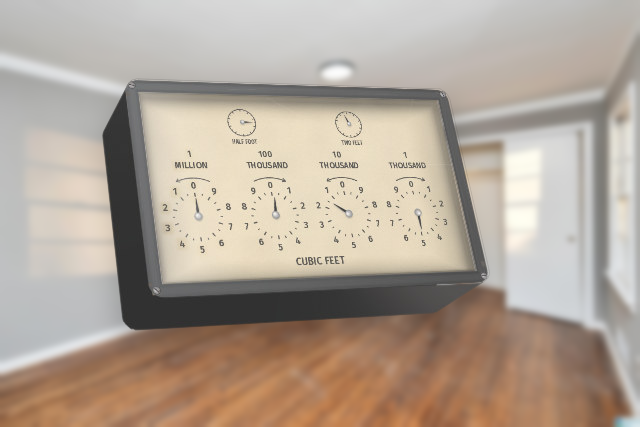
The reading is 1500 ft³
